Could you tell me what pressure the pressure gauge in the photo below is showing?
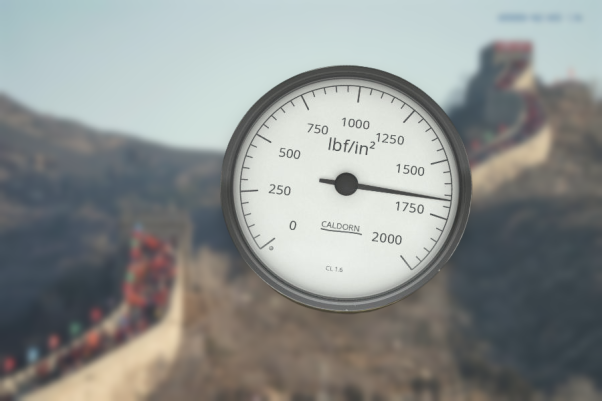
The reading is 1675 psi
